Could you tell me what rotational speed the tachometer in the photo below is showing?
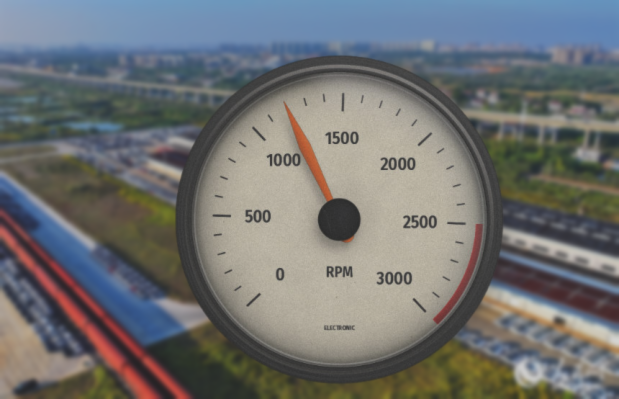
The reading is 1200 rpm
